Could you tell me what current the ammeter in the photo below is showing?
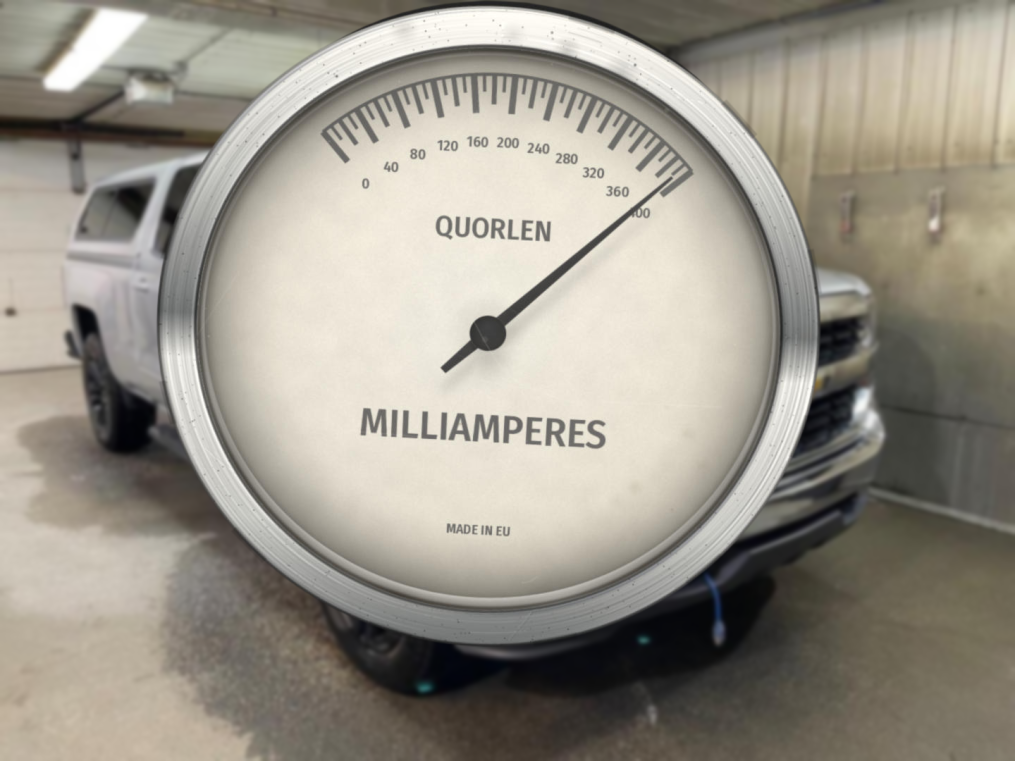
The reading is 390 mA
